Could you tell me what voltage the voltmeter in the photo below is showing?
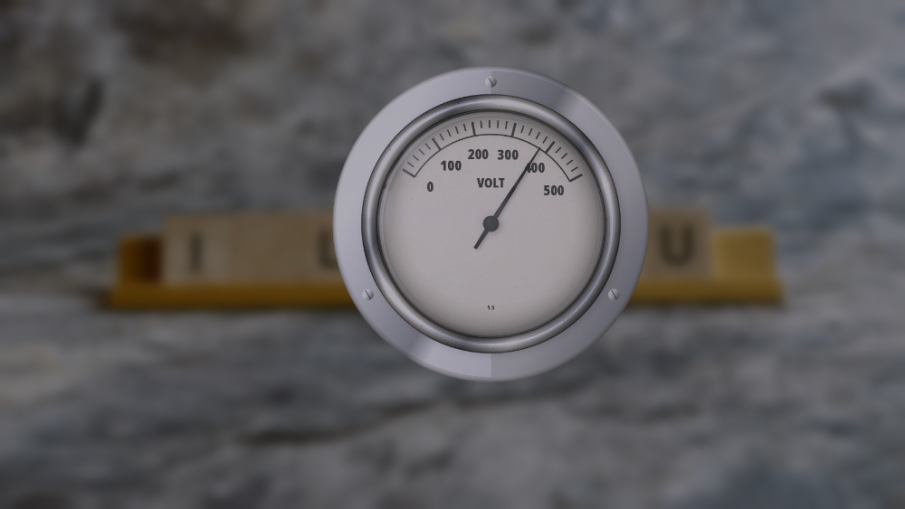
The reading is 380 V
